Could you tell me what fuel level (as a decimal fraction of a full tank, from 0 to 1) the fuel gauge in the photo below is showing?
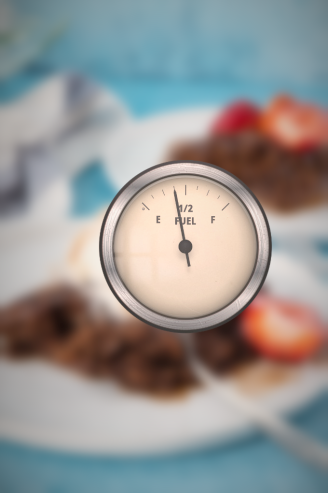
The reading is 0.375
